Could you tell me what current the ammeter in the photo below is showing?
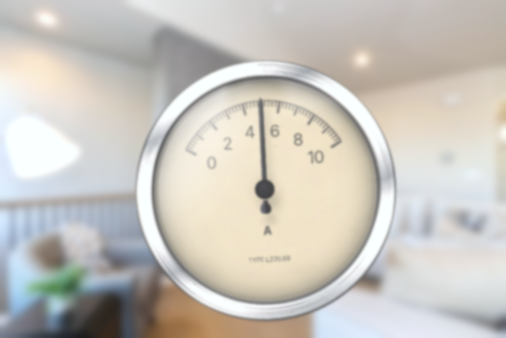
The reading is 5 A
